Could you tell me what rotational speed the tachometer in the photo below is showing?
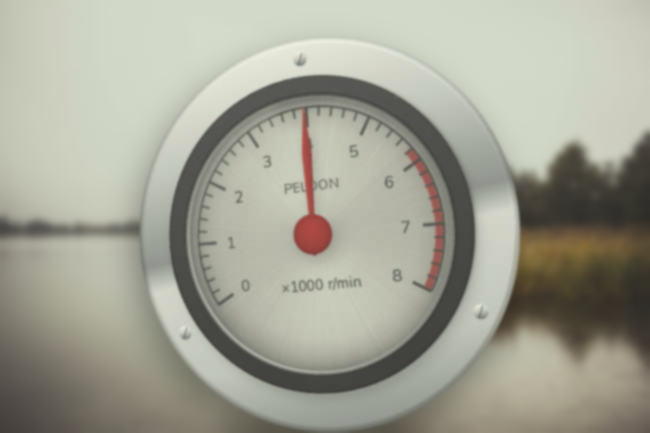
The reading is 4000 rpm
